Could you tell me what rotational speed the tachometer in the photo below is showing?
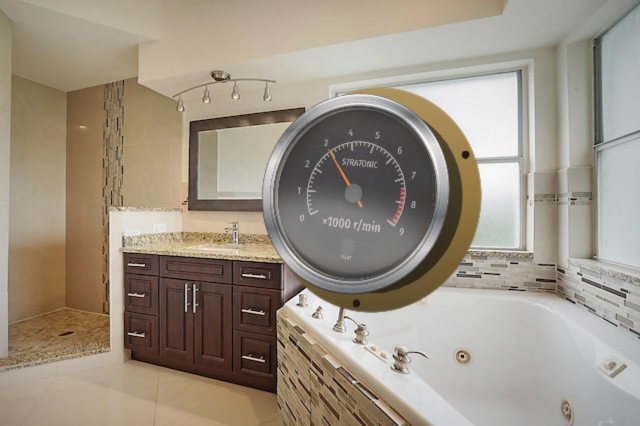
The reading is 3000 rpm
